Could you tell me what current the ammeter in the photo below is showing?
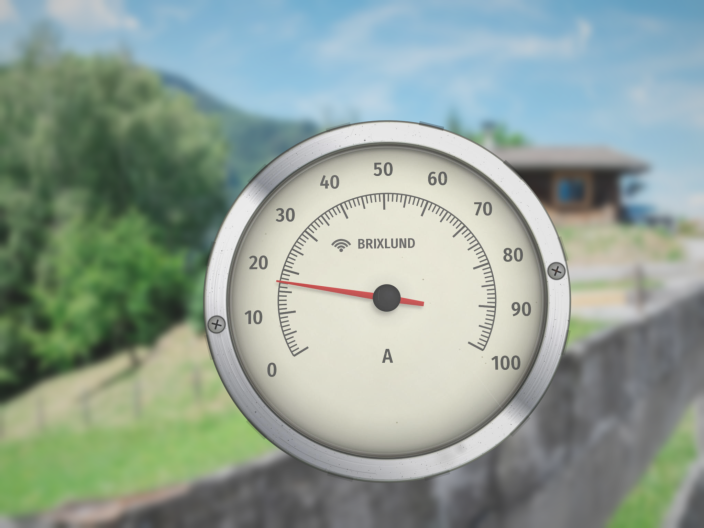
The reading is 17 A
